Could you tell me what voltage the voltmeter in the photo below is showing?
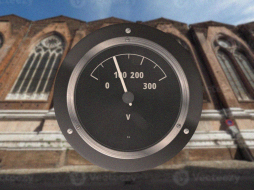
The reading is 100 V
